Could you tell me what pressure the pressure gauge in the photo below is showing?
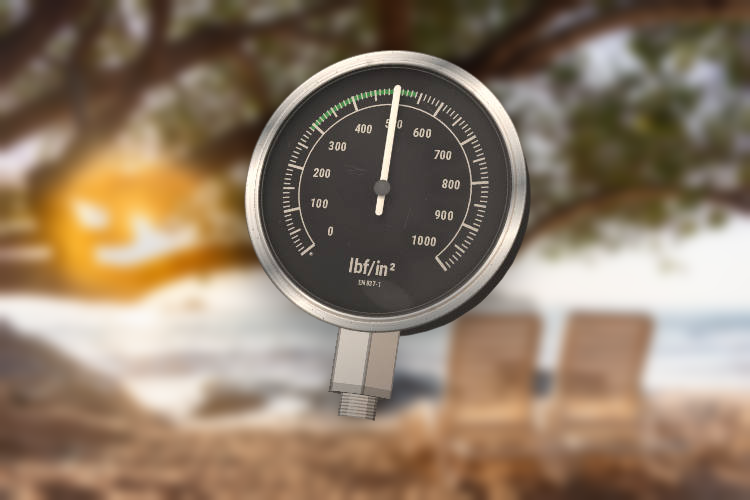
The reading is 500 psi
